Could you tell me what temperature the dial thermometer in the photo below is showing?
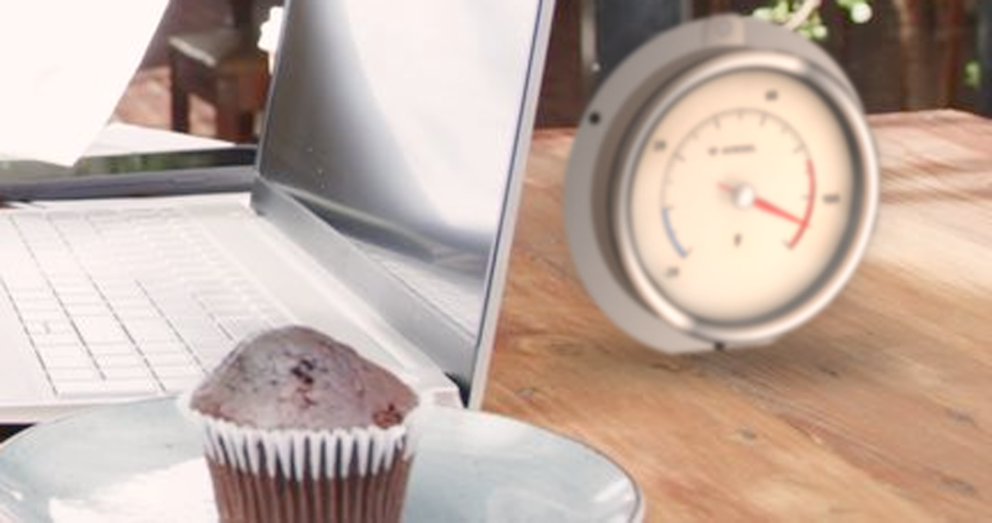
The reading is 110 °F
